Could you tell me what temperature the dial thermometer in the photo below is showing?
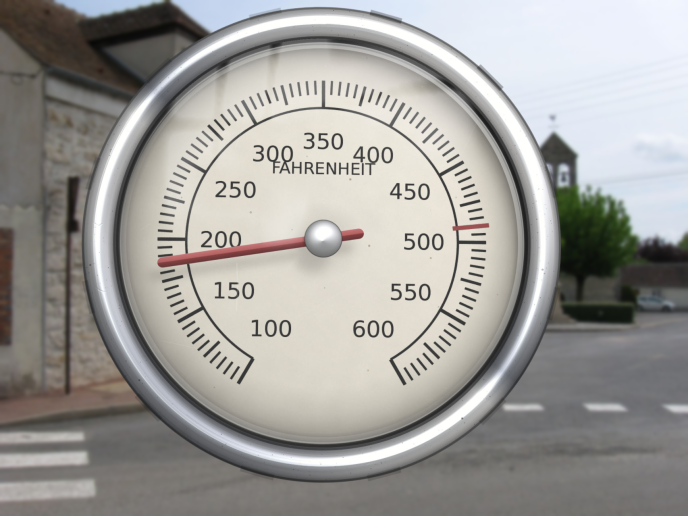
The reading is 185 °F
